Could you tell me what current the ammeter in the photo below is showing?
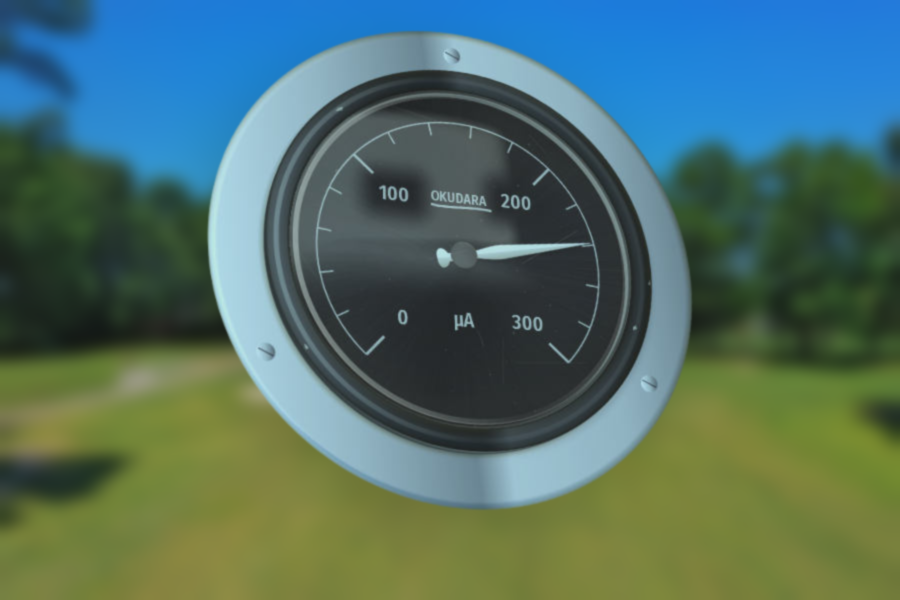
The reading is 240 µA
